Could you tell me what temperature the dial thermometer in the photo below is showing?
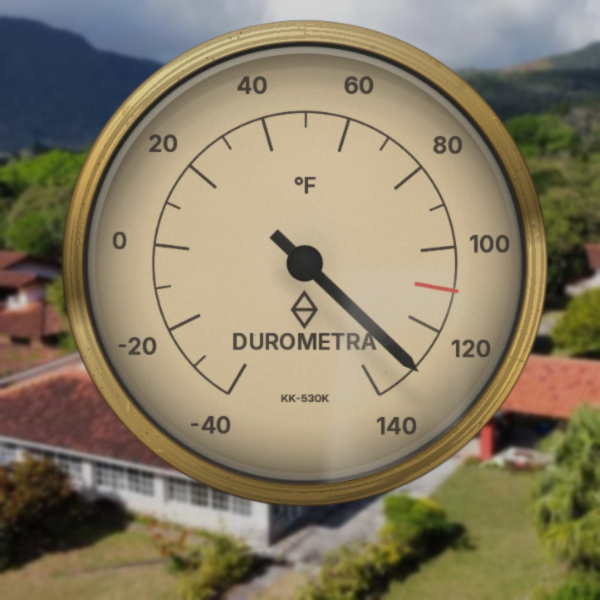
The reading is 130 °F
